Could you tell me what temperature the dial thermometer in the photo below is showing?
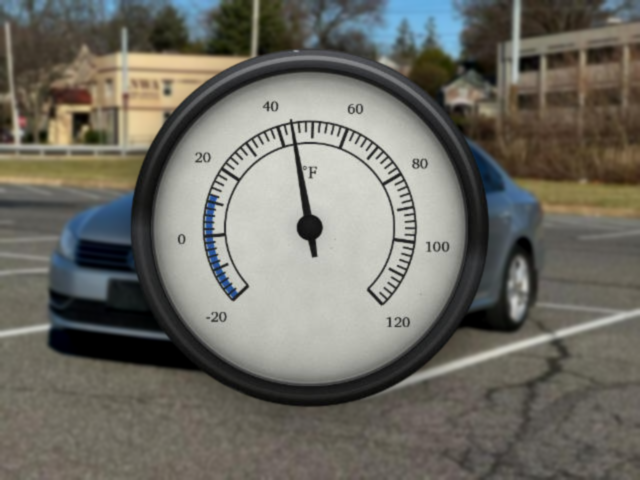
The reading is 44 °F
